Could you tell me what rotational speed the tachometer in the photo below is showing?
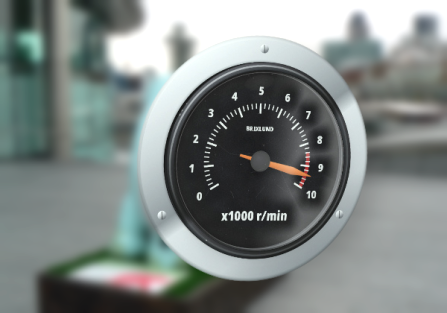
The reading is 9400 rpm
